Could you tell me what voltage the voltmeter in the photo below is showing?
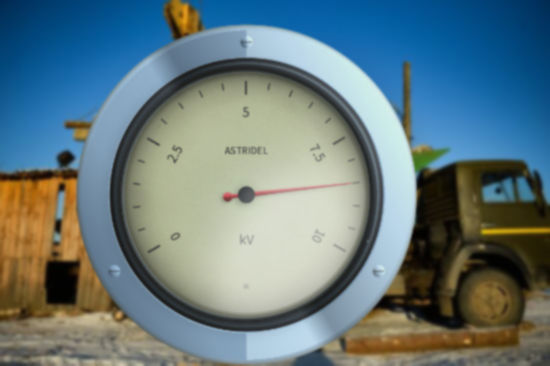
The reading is 8.5 kV
